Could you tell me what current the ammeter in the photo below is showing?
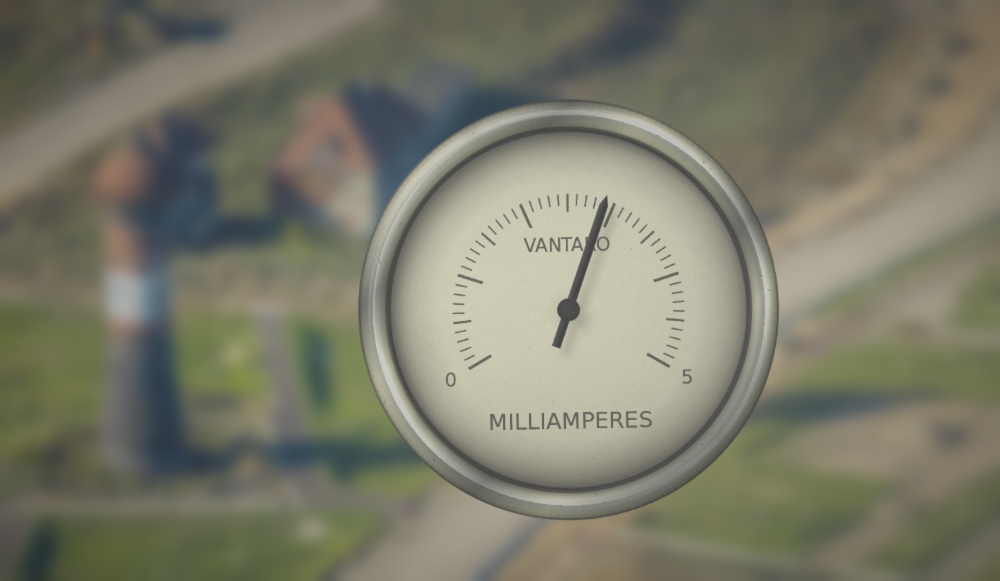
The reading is 2.9 mA
